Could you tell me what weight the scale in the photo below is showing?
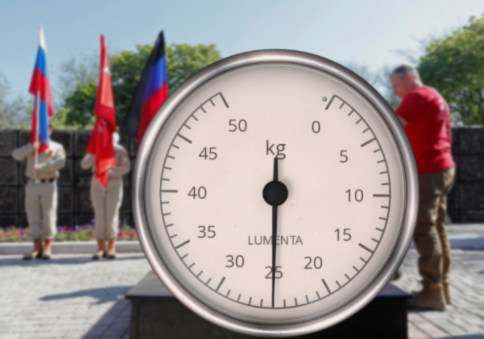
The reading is 25 kg
